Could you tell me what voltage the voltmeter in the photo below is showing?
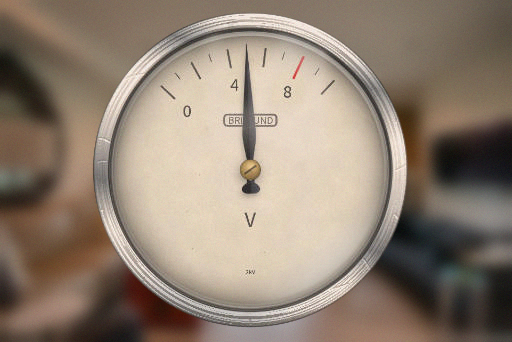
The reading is 5 V
